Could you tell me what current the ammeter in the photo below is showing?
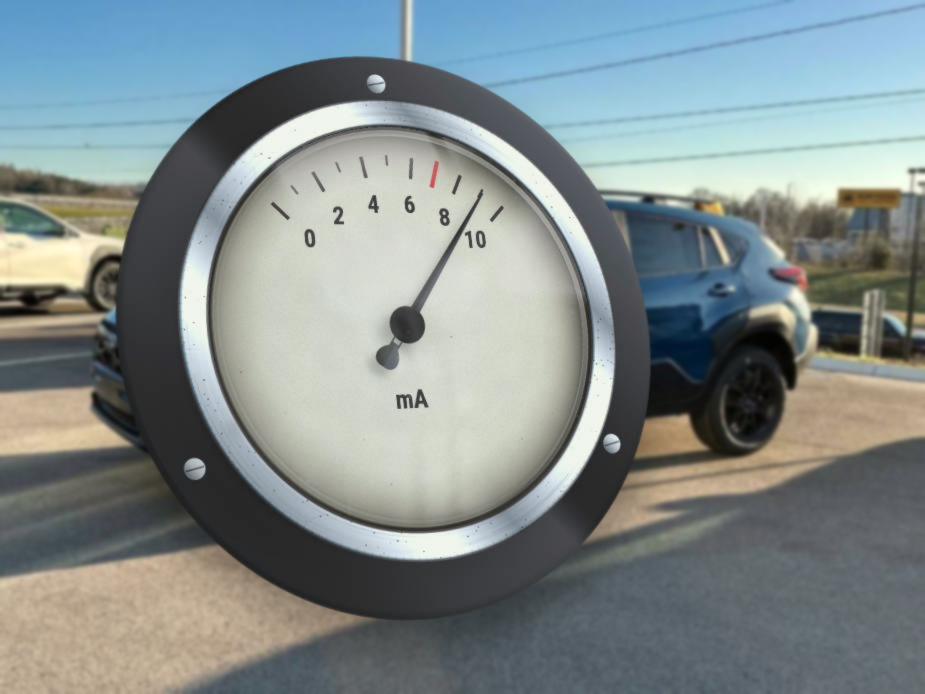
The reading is 9 mA
